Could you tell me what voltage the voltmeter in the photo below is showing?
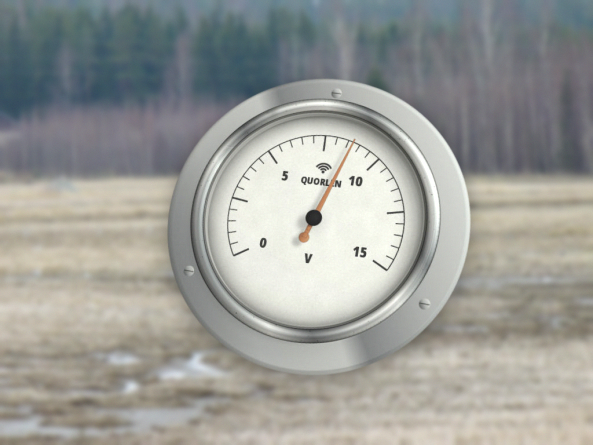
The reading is 8.75 V
